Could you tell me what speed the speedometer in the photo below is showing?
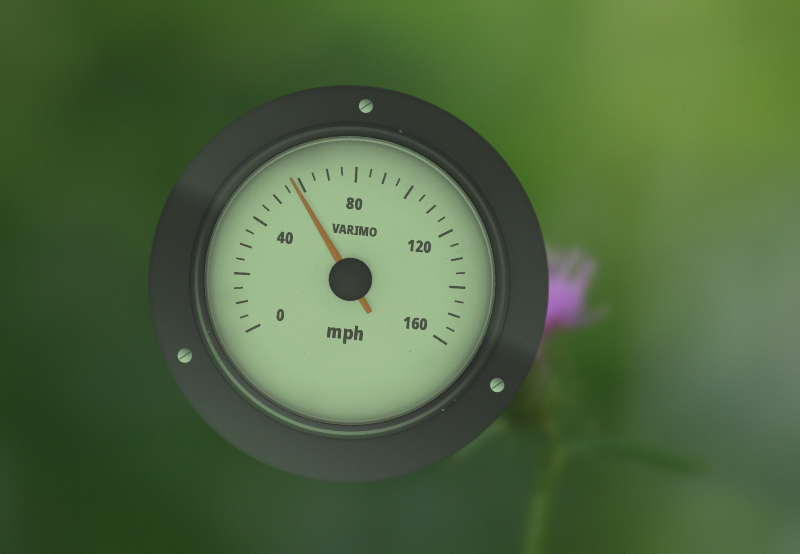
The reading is 57.5 mph
